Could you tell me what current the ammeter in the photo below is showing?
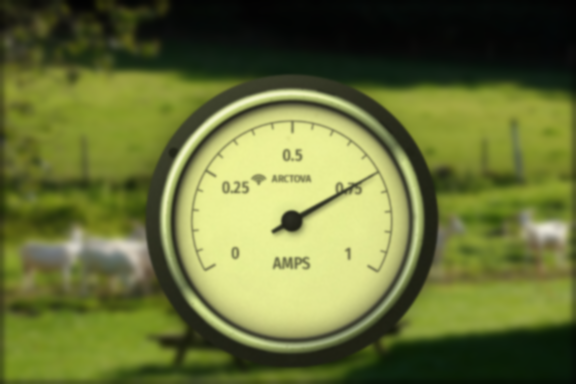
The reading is 0.75 A
